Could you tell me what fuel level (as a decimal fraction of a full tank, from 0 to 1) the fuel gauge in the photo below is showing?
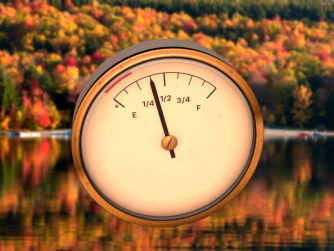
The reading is 0.375
